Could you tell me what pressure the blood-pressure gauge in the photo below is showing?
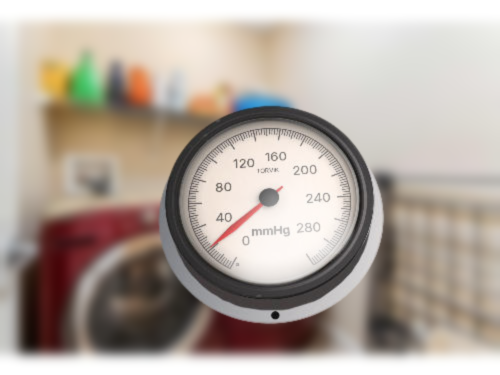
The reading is 20 mmHg
